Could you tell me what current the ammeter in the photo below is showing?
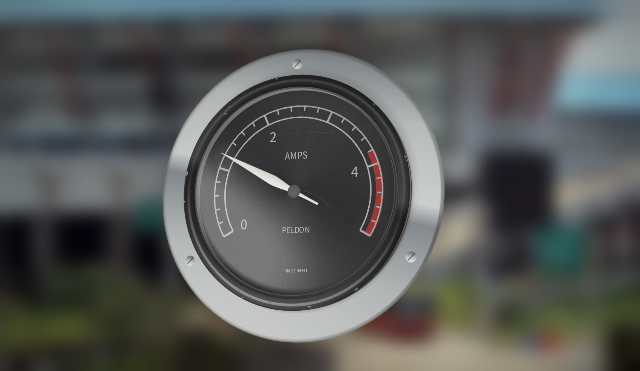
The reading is 1.2 A
